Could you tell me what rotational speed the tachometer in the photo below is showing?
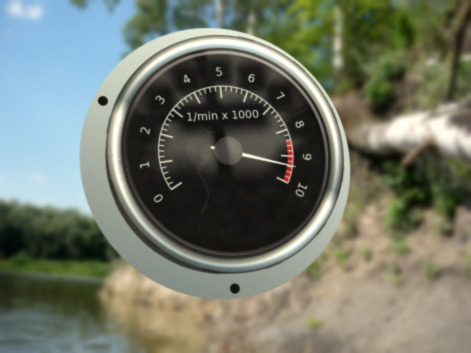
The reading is 9400 rpm
